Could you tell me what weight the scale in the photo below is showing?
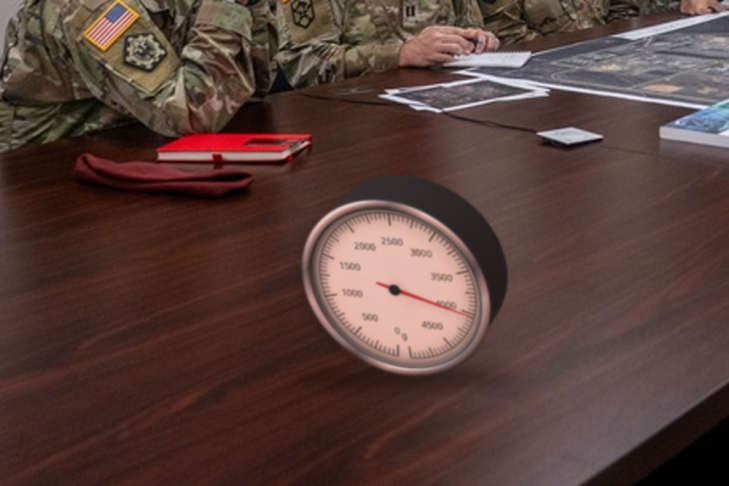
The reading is 4000 g
